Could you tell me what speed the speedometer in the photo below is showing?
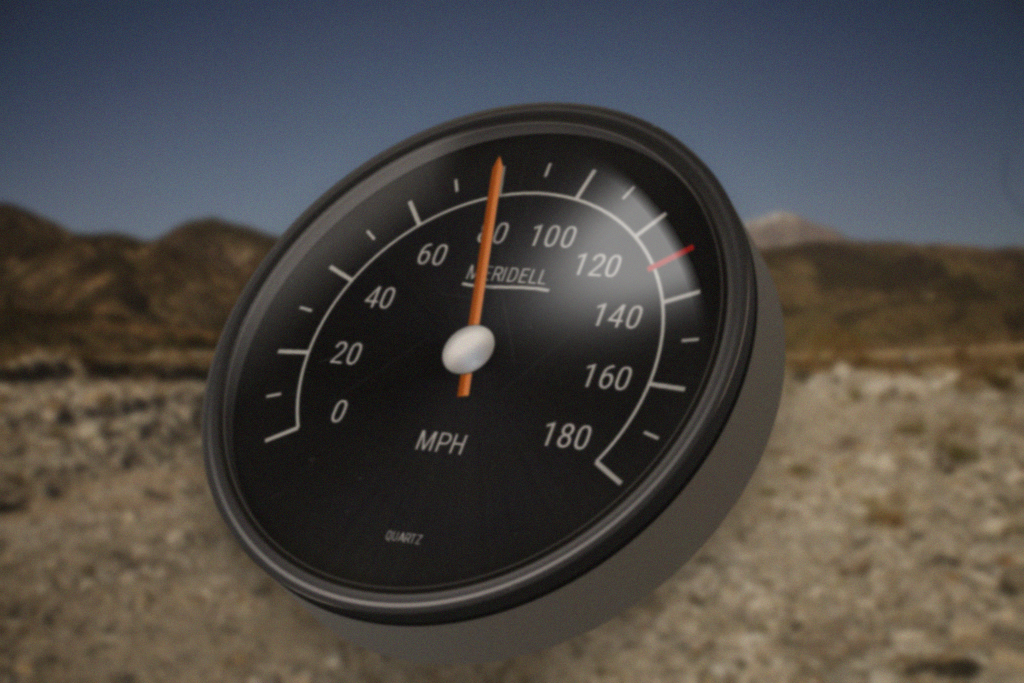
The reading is 80 mph
